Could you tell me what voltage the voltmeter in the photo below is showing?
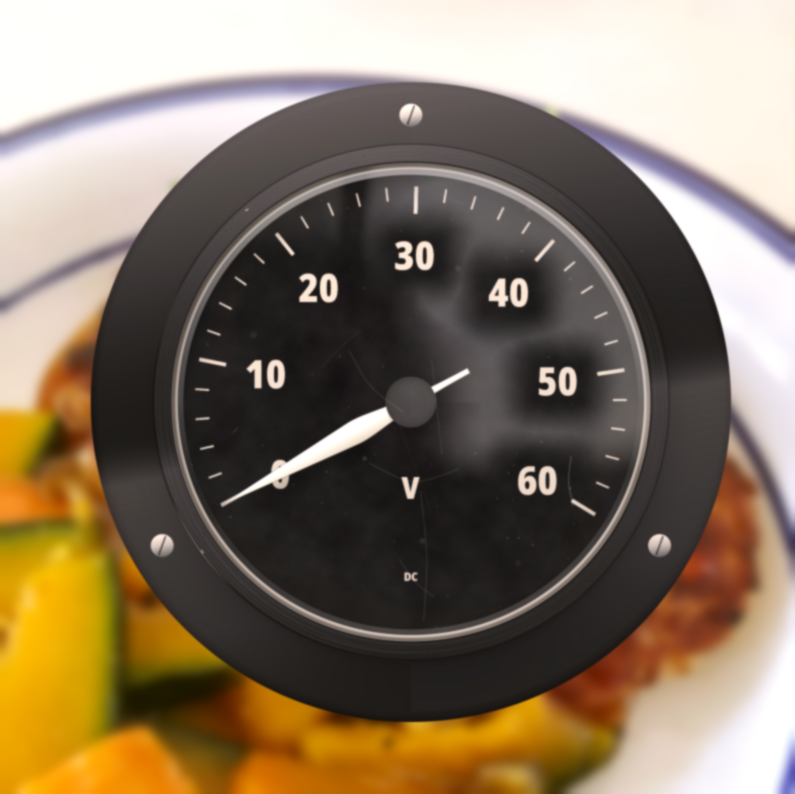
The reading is 0 V
